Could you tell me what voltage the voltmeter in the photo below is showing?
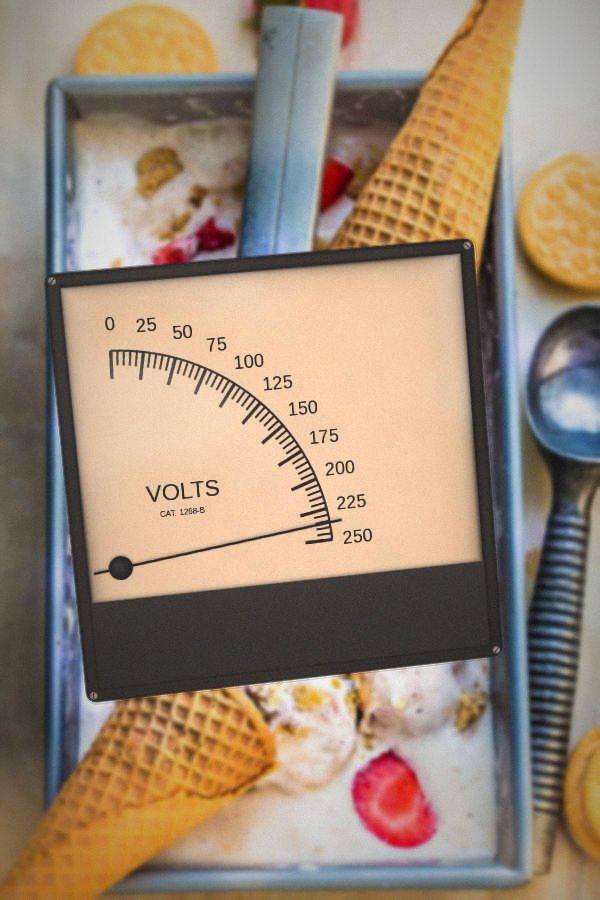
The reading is 235 V
